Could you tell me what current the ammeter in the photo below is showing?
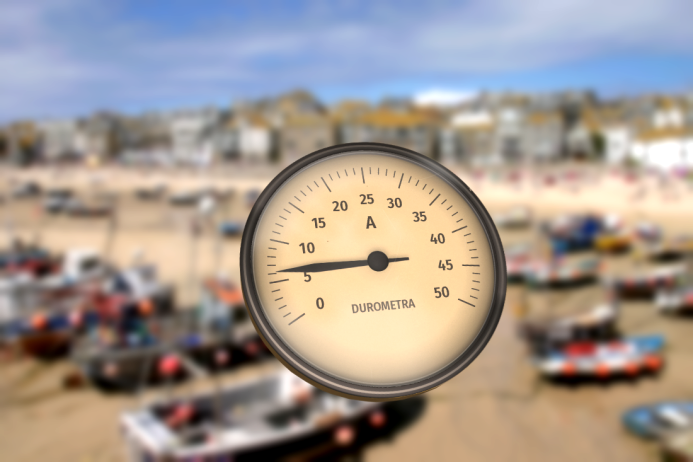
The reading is 6 A
